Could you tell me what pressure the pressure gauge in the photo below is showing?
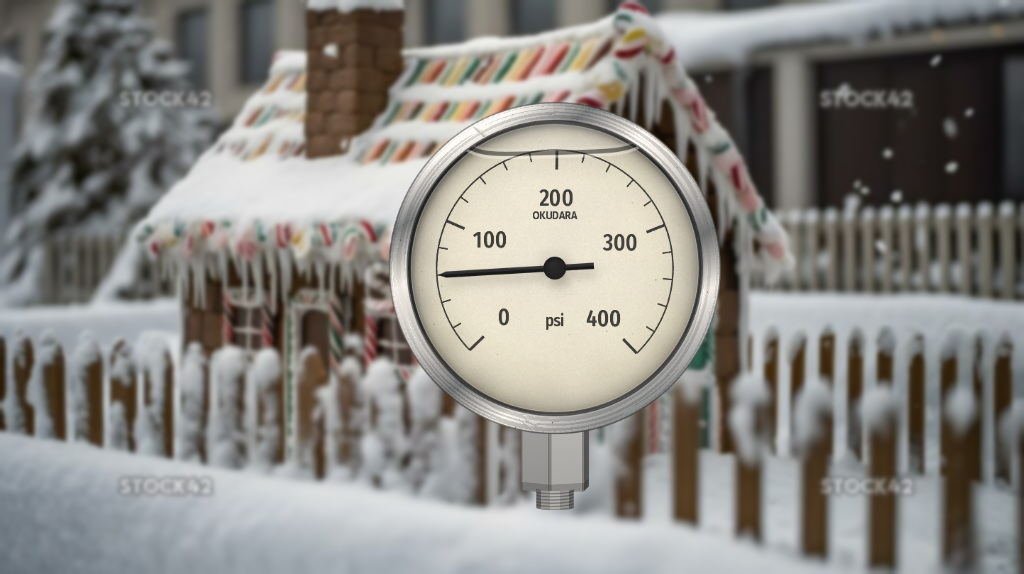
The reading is 60 psi
